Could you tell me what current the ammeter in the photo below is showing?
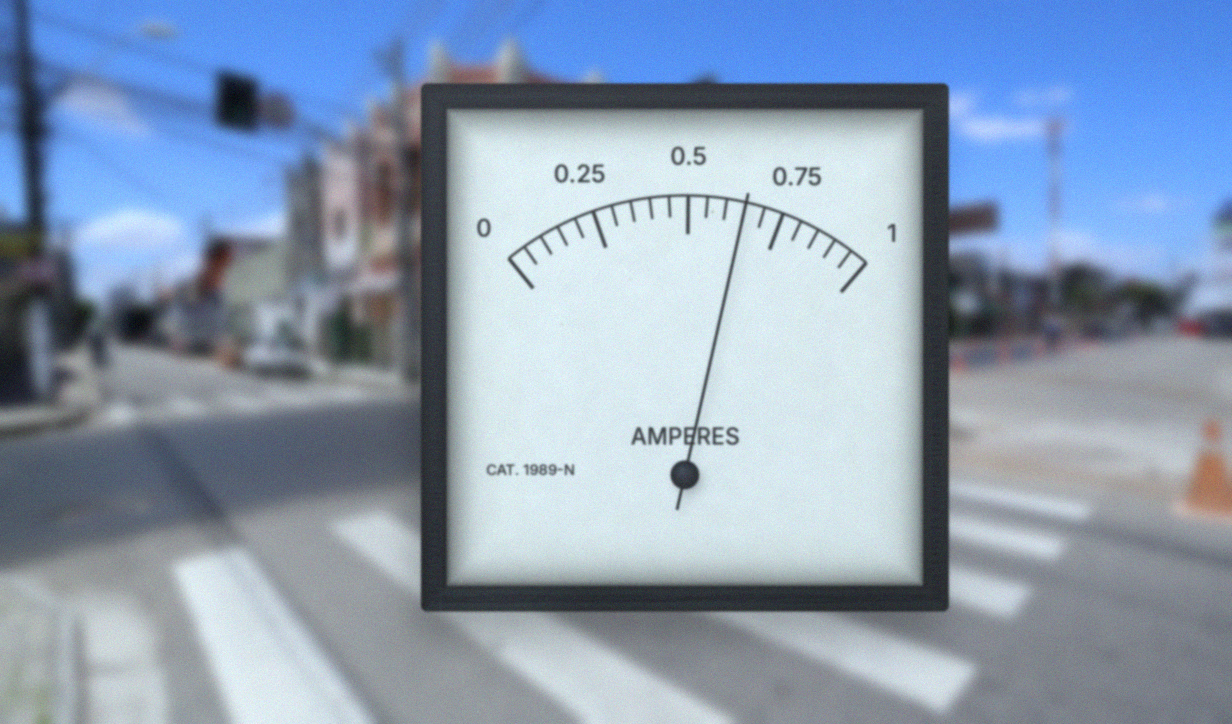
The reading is 0.65 A
